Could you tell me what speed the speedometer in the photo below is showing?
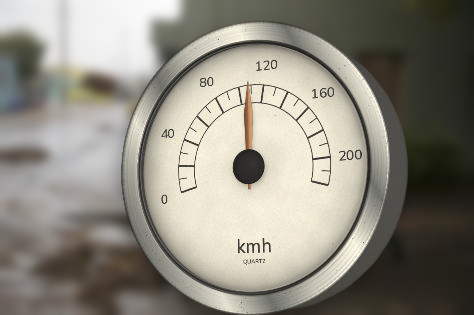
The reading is 110 km/h
